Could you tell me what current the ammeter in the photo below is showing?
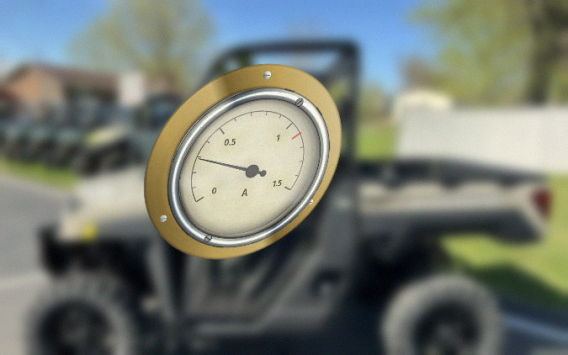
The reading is 0.3 A
